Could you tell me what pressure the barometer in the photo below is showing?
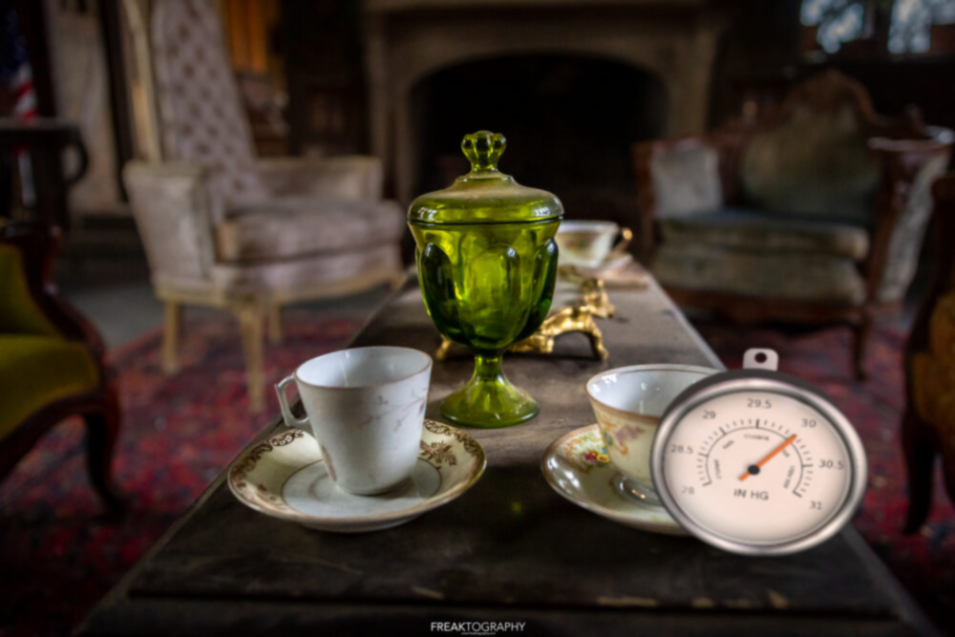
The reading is 30 inHg
